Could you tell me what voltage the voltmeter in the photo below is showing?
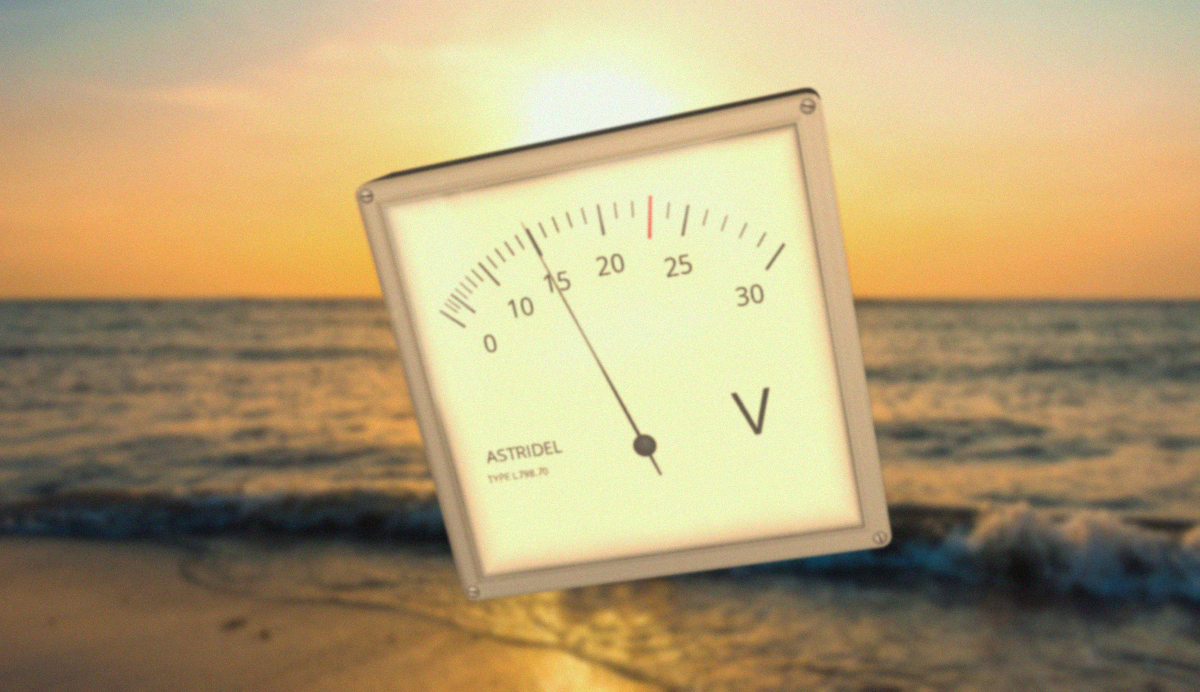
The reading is 15 V
